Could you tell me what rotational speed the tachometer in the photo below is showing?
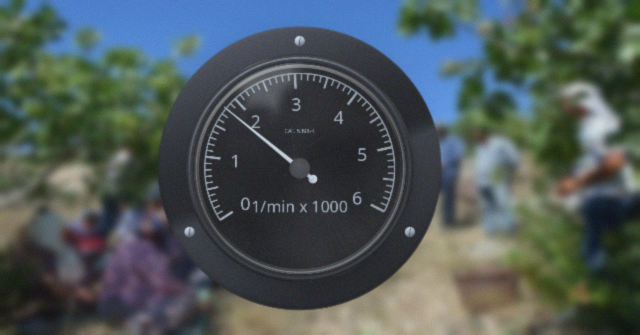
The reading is 1800 rpm
